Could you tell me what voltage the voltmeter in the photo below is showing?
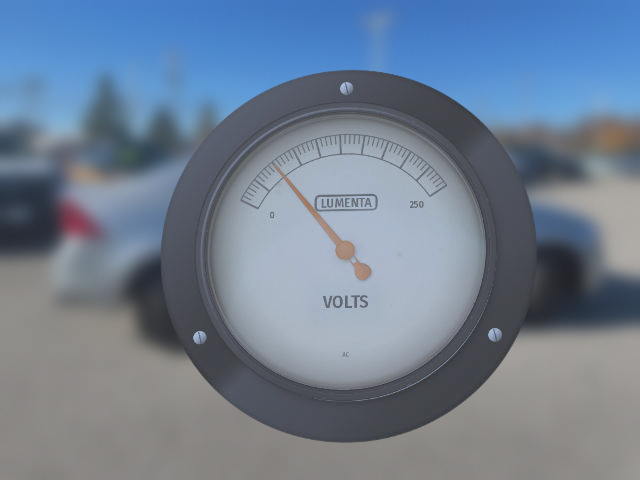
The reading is 50 V
